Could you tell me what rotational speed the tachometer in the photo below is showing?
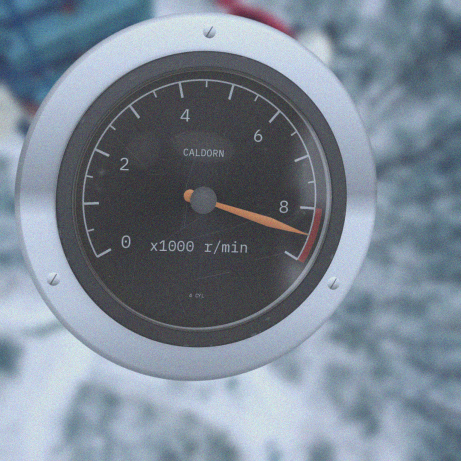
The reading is 8500 rpm
